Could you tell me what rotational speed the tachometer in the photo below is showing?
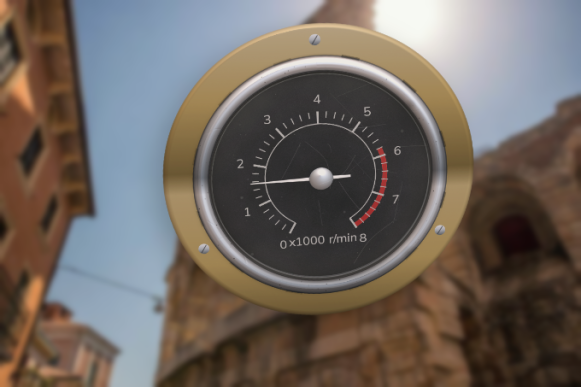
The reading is 1600 rpm
